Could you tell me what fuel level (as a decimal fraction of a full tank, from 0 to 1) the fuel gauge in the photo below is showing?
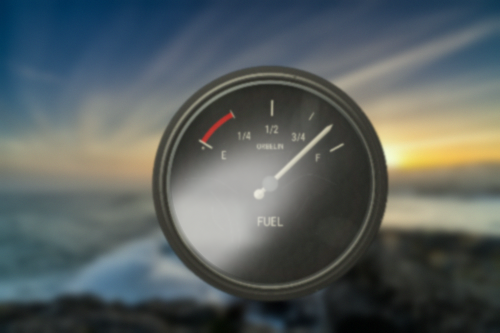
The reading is 0.875
